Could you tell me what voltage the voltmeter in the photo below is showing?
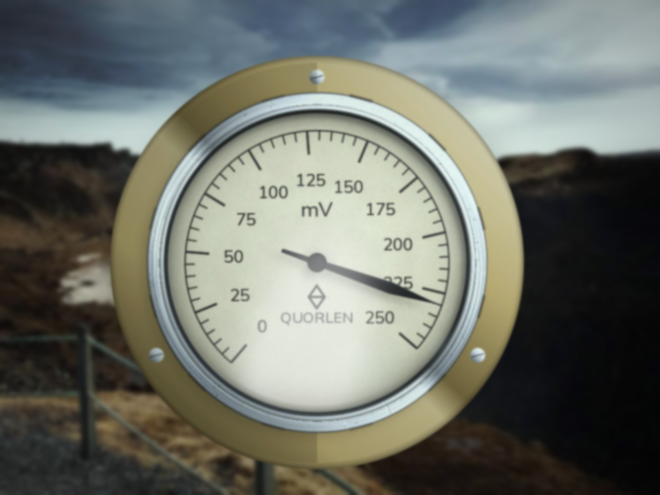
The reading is 230 mV
